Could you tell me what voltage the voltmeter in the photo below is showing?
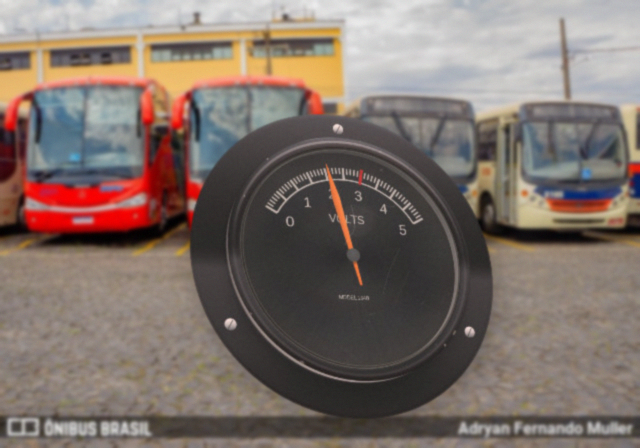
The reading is 2 V
